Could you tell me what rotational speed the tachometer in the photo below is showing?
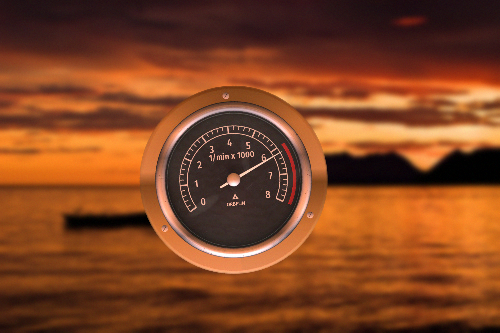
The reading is 6200 rpm
